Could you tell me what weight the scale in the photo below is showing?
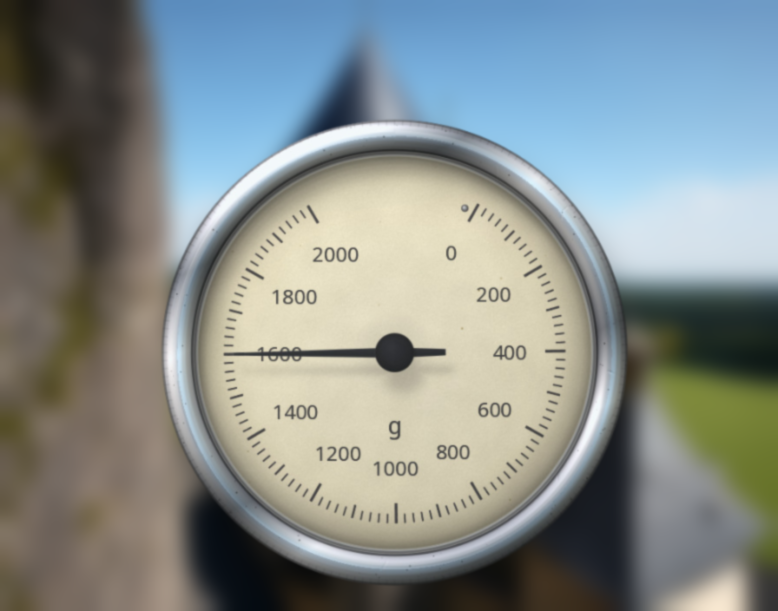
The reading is 1600 g
